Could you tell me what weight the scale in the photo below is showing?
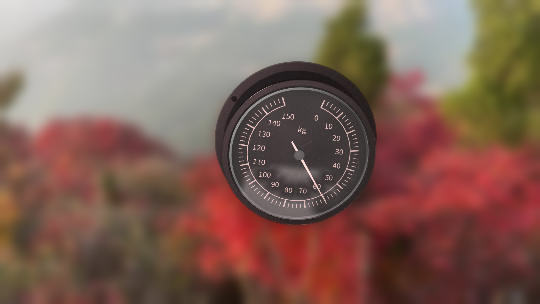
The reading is 60 kg
